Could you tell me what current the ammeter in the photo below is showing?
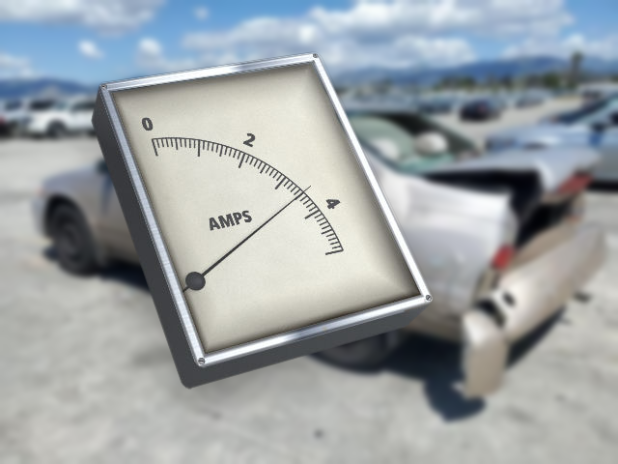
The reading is 3.5 A
